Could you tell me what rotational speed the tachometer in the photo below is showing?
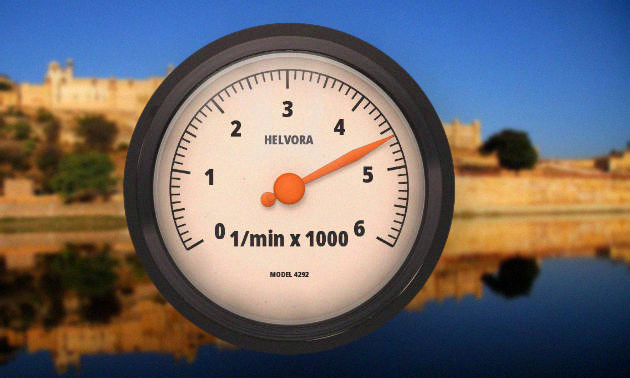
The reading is 4600 rpm
